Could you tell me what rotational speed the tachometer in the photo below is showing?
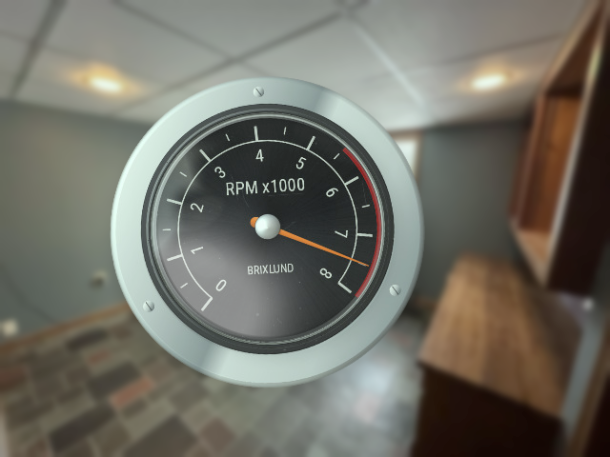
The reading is 7500 rpm
